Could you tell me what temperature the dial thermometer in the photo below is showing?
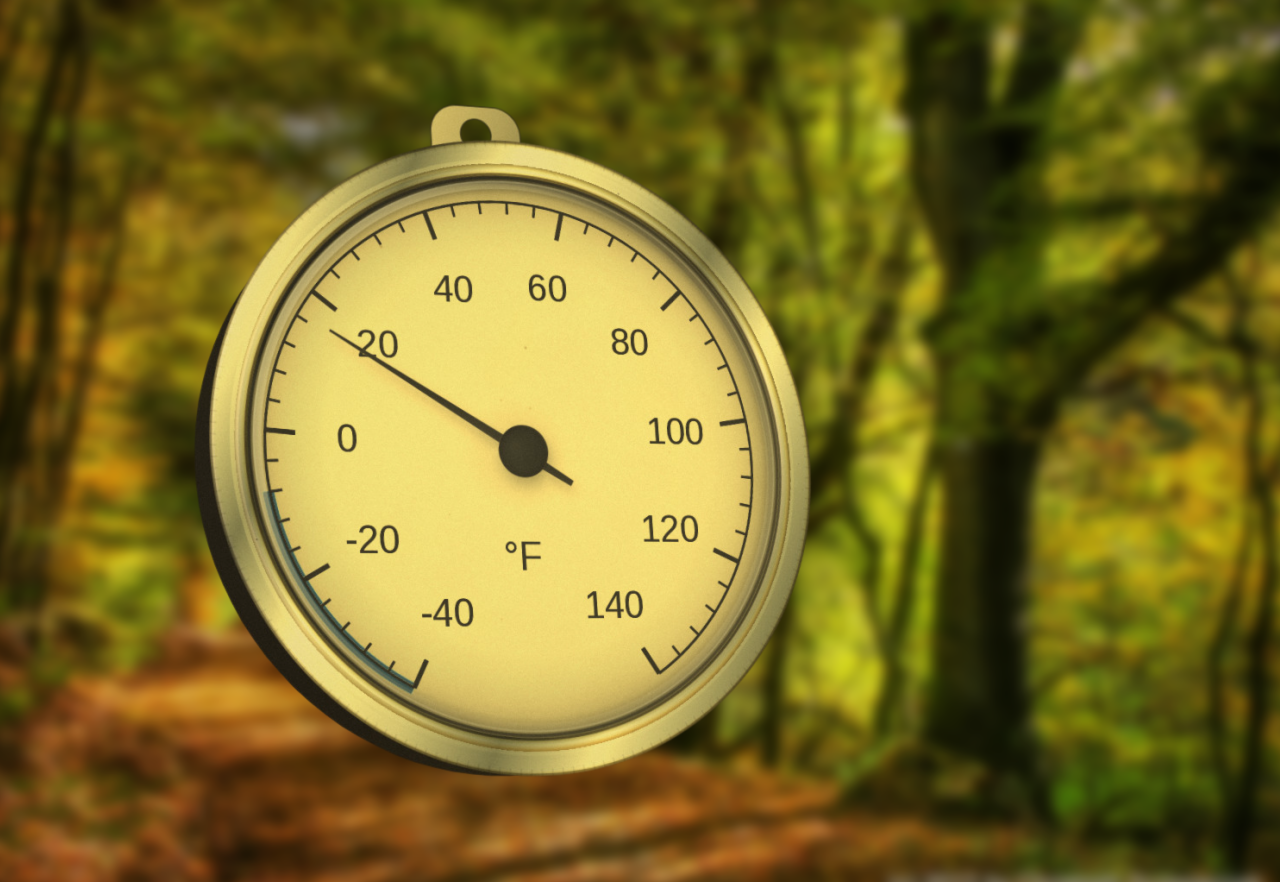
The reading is 16 °F
